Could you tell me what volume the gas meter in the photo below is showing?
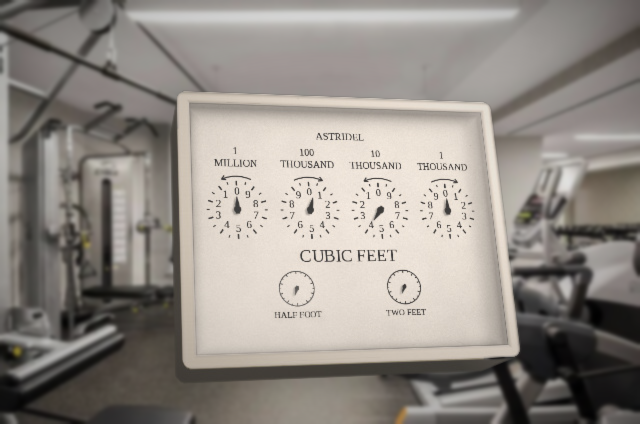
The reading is 4000 ft³
